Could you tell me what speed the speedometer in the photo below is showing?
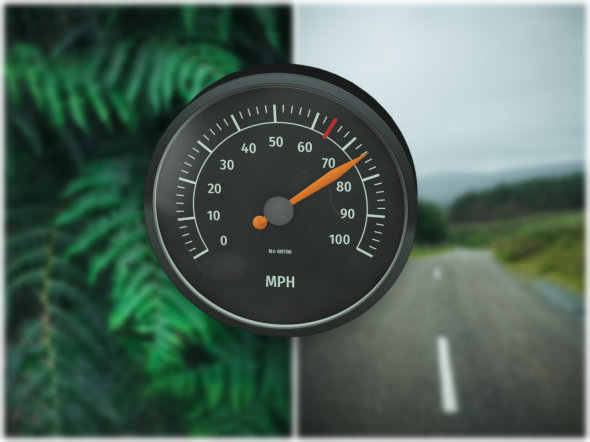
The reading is 74 mph
